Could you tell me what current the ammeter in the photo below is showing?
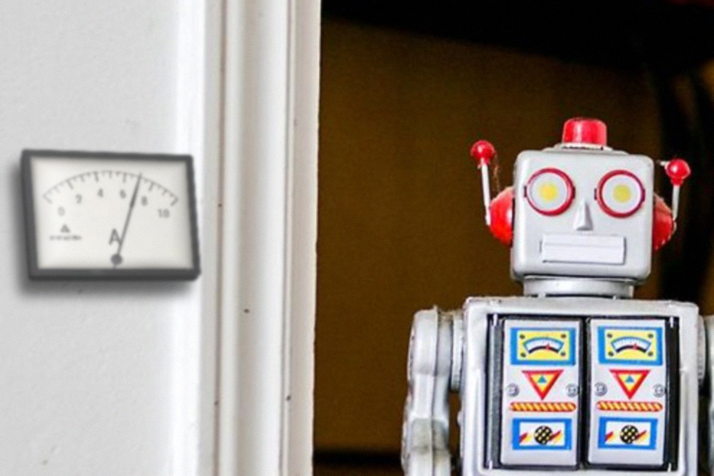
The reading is 7 A
